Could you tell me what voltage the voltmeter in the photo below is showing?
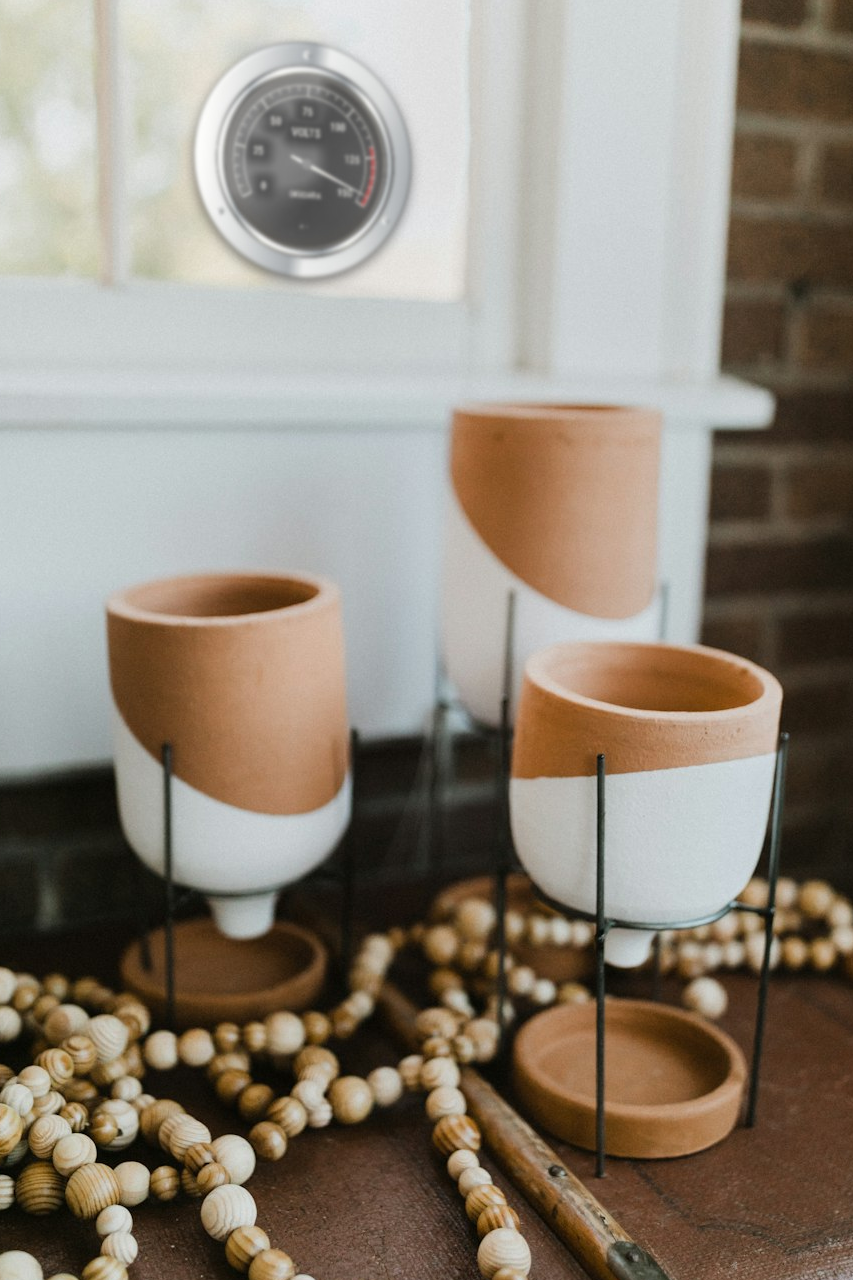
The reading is 145 V
